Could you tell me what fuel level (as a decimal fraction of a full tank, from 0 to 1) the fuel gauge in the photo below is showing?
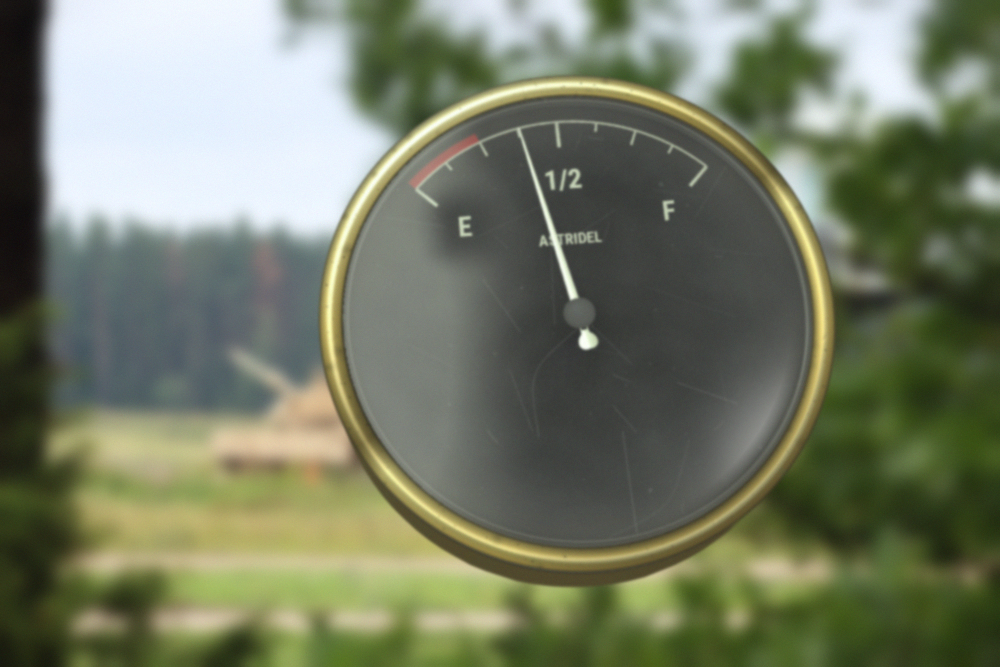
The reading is 0.375
